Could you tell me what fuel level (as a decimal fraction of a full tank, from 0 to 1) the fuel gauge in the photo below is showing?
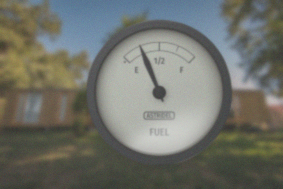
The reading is 0.25
